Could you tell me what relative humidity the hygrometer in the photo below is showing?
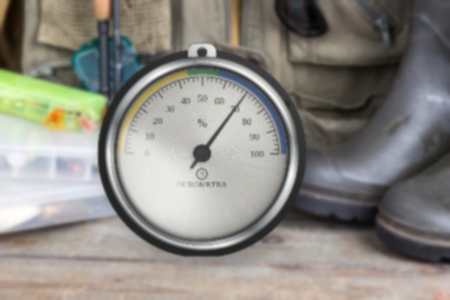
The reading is 70 %
